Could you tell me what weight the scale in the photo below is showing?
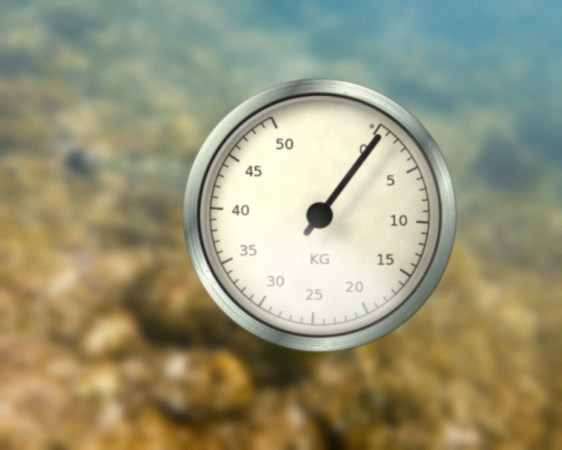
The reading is 0.5 kg
